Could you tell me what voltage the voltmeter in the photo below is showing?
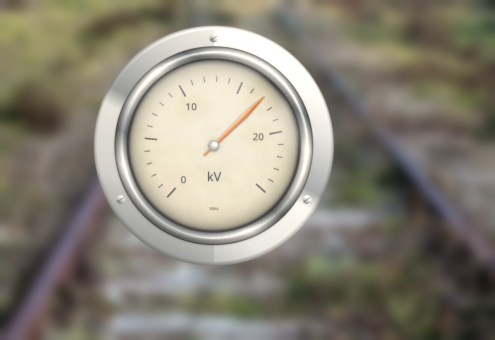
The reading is 17 kV
